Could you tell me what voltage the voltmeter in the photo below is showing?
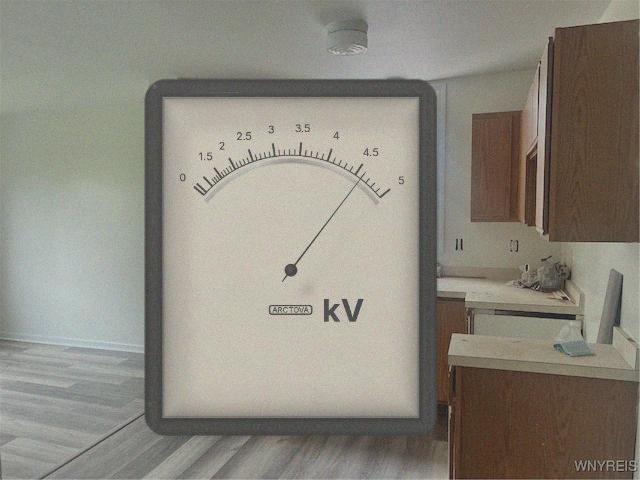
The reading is 4.6 kV
